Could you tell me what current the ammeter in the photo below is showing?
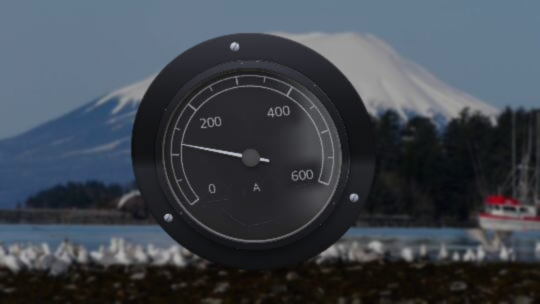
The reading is 125 A
